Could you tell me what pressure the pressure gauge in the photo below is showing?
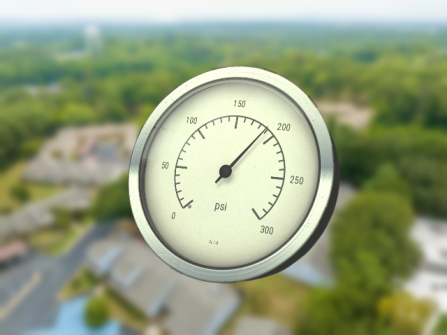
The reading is 190 psi
